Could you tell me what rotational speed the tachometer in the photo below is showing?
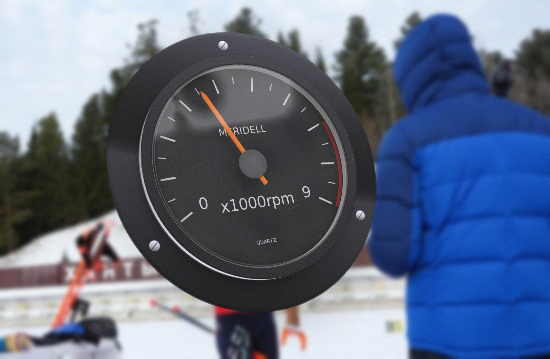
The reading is 3500 rpm
